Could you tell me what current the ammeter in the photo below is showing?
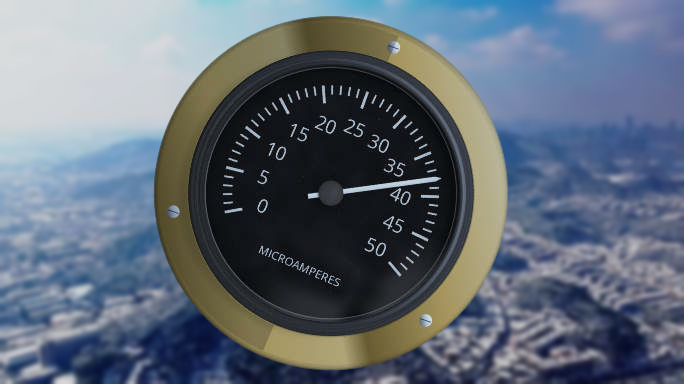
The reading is 38 µA
